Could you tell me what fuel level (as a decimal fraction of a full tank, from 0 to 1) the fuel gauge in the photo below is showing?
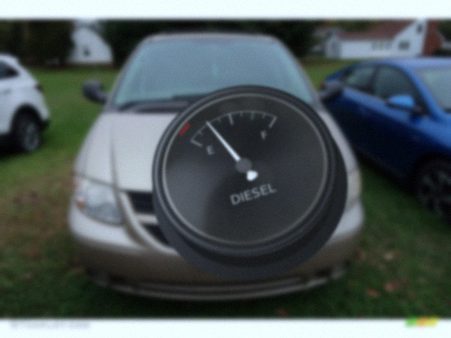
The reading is 0.25
